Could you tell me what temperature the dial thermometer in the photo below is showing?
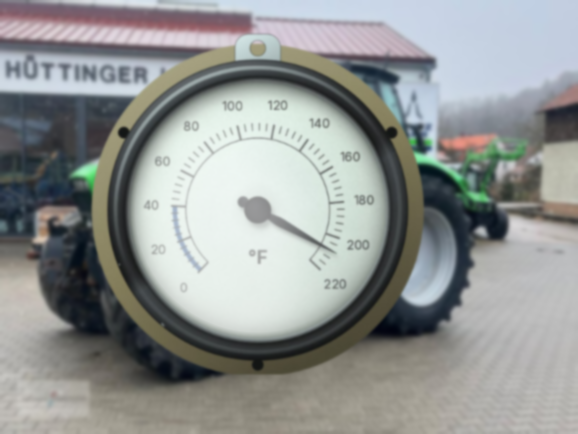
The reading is 208 °F
